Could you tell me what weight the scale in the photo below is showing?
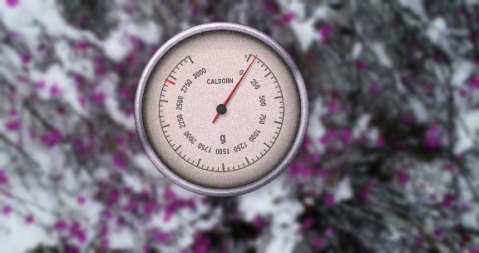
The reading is 50 g
